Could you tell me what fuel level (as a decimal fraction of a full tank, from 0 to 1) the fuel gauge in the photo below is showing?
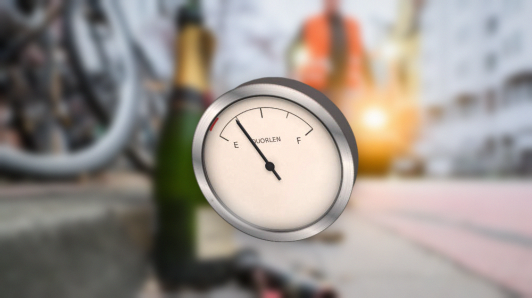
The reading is 0.25
